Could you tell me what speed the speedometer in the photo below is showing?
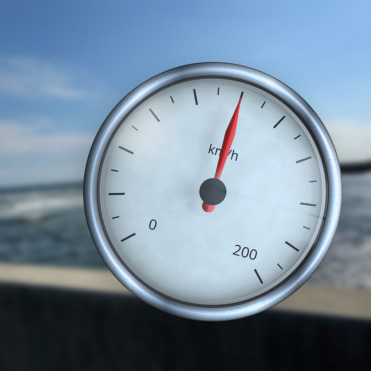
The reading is 100 km/h
